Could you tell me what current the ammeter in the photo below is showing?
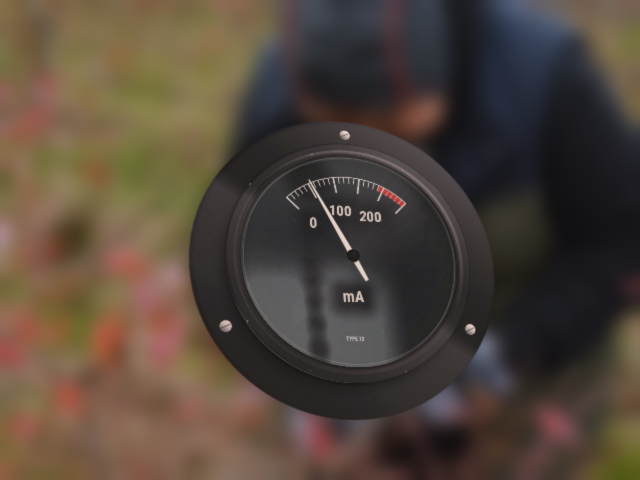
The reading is 50 mA
